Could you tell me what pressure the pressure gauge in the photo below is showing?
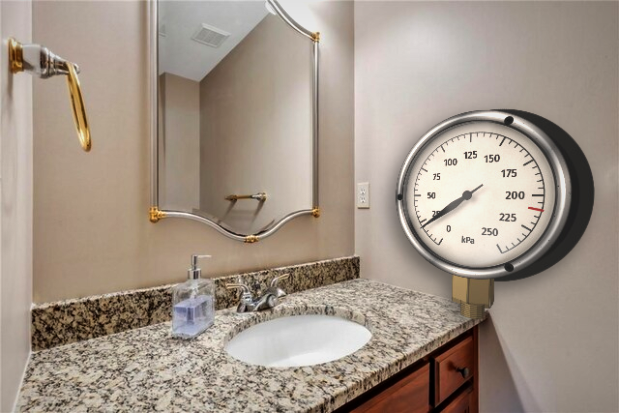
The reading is 20 kPa
